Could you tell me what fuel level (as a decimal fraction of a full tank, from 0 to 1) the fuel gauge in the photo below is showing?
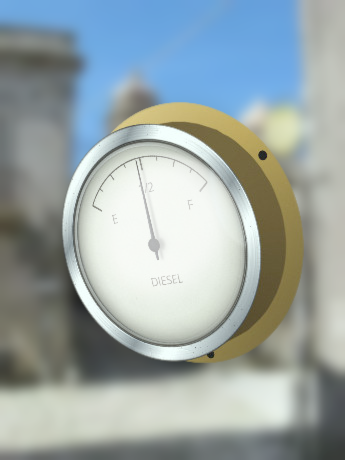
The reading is 0.5
